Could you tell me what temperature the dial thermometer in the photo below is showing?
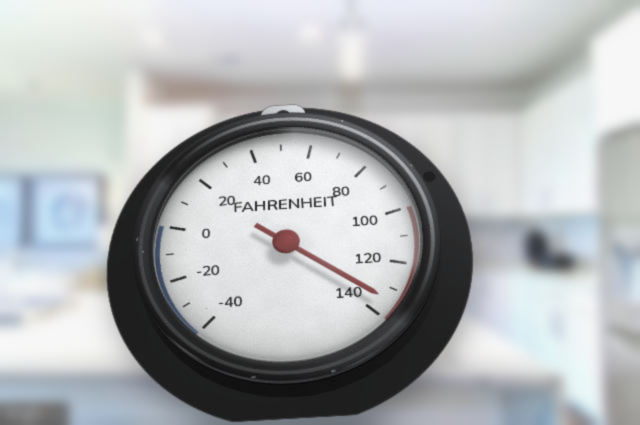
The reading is 135 °F
